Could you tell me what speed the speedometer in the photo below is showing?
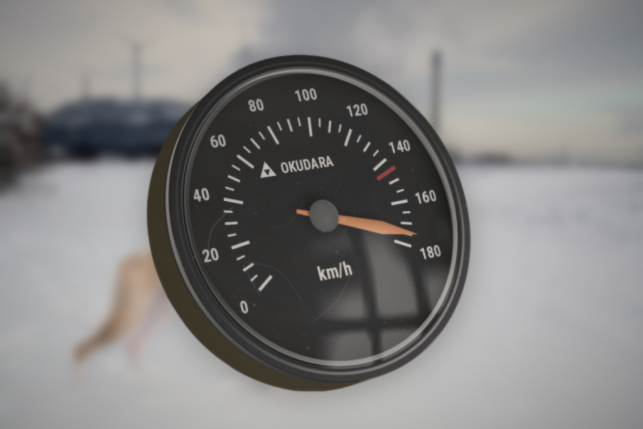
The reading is 175 km/h
